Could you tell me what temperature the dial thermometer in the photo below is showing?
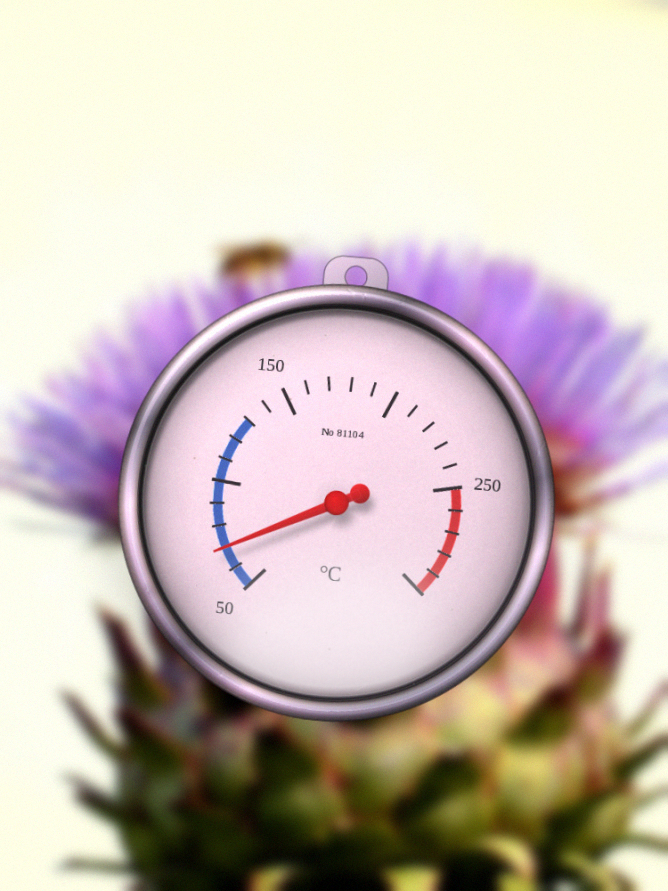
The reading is 70 °C
